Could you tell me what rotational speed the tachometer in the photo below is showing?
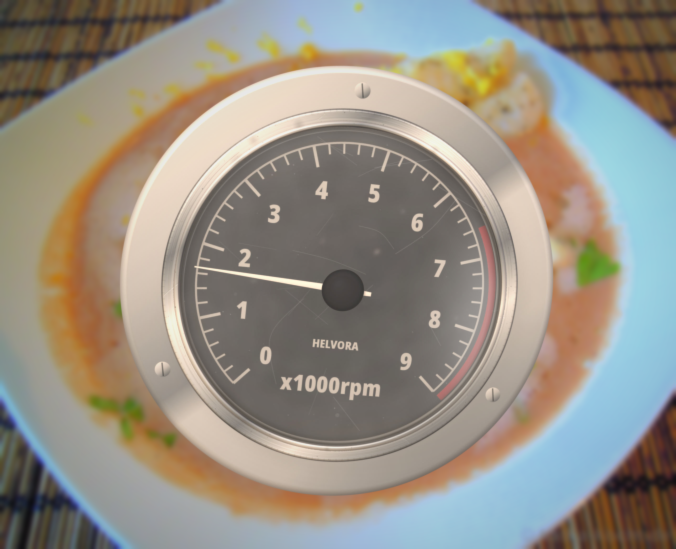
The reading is 1700 rpm
